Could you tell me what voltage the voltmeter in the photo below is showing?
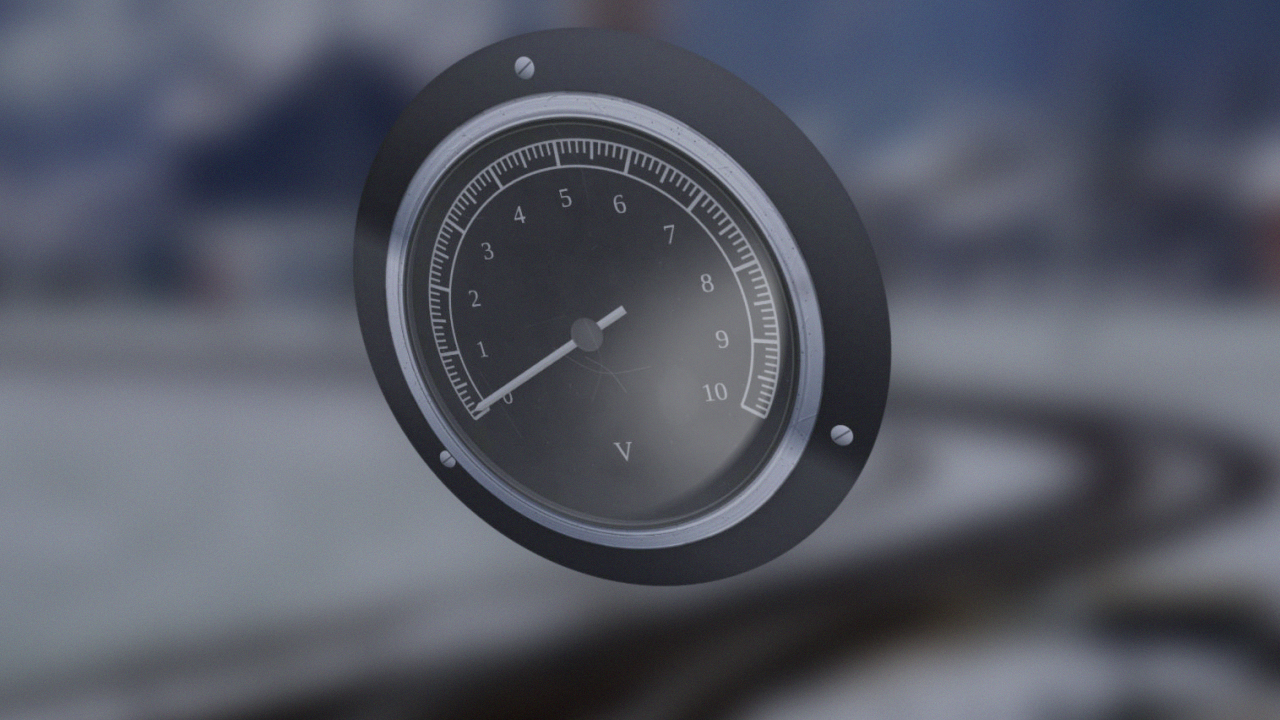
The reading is 0.1 V
